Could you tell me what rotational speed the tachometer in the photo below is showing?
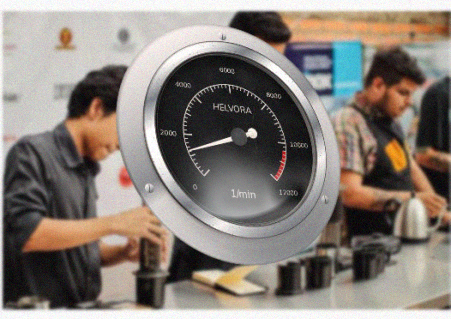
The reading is 1200 rpm
